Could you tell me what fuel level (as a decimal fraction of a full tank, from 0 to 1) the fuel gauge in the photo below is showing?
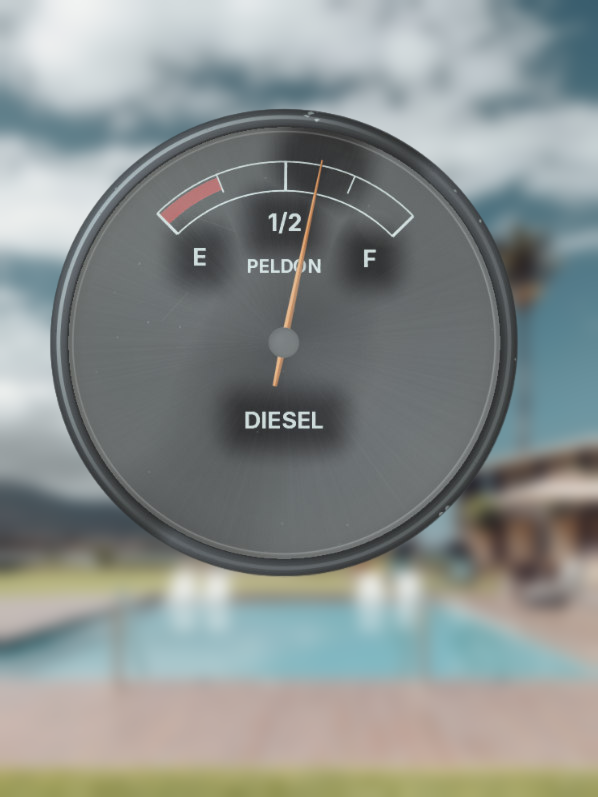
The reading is 0.625
